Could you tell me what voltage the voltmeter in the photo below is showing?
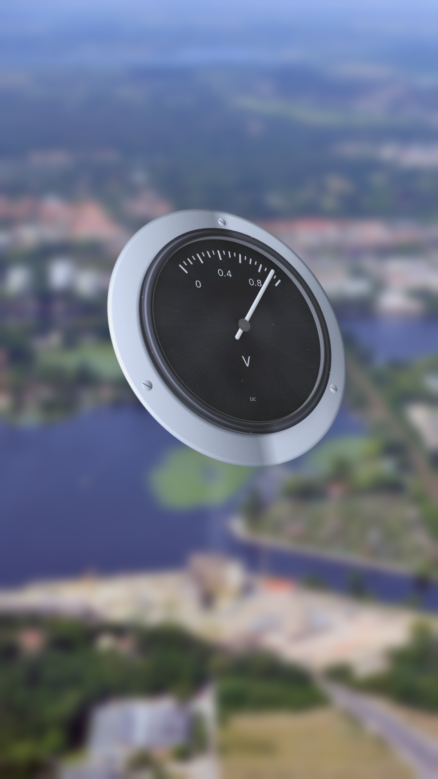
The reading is 0.9 V
